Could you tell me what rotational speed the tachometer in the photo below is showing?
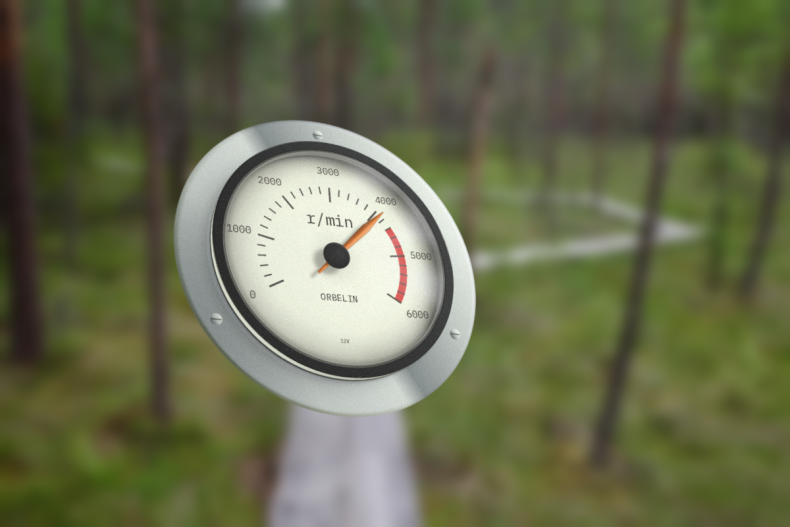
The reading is 4100 rpm
